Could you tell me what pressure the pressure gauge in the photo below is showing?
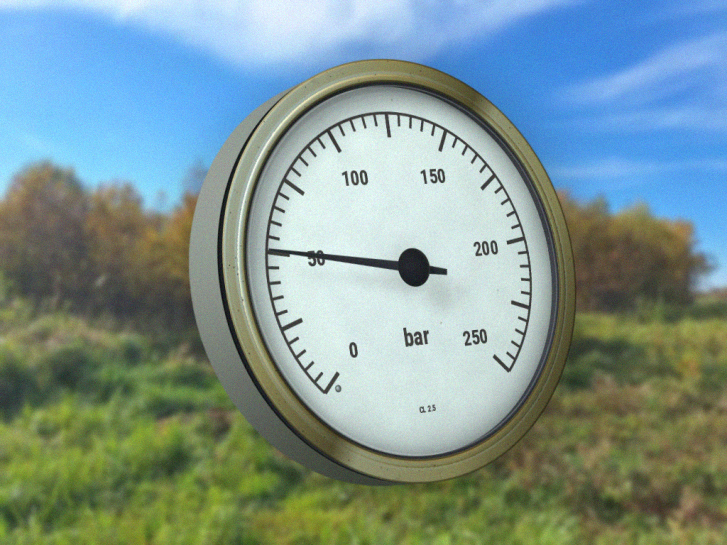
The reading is 50 bar
